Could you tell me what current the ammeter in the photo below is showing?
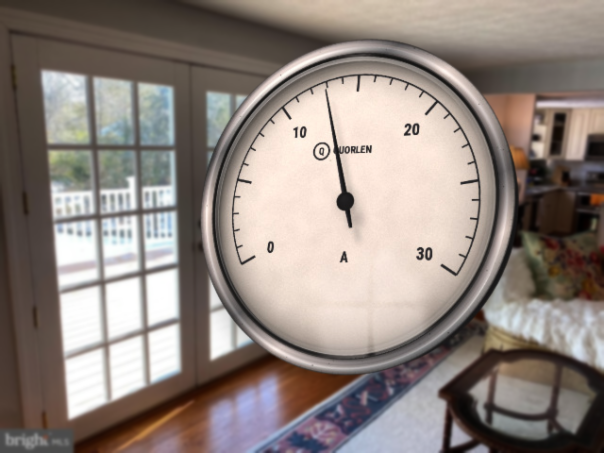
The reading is 13 A
